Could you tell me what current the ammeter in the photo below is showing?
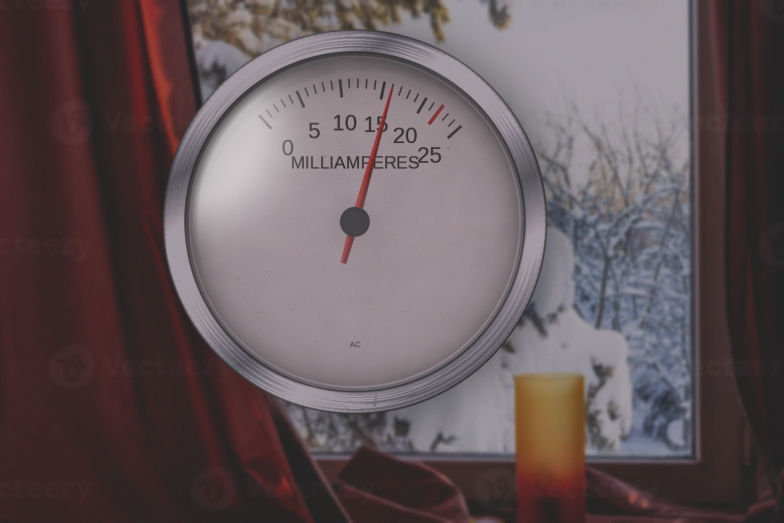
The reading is 16 mA
